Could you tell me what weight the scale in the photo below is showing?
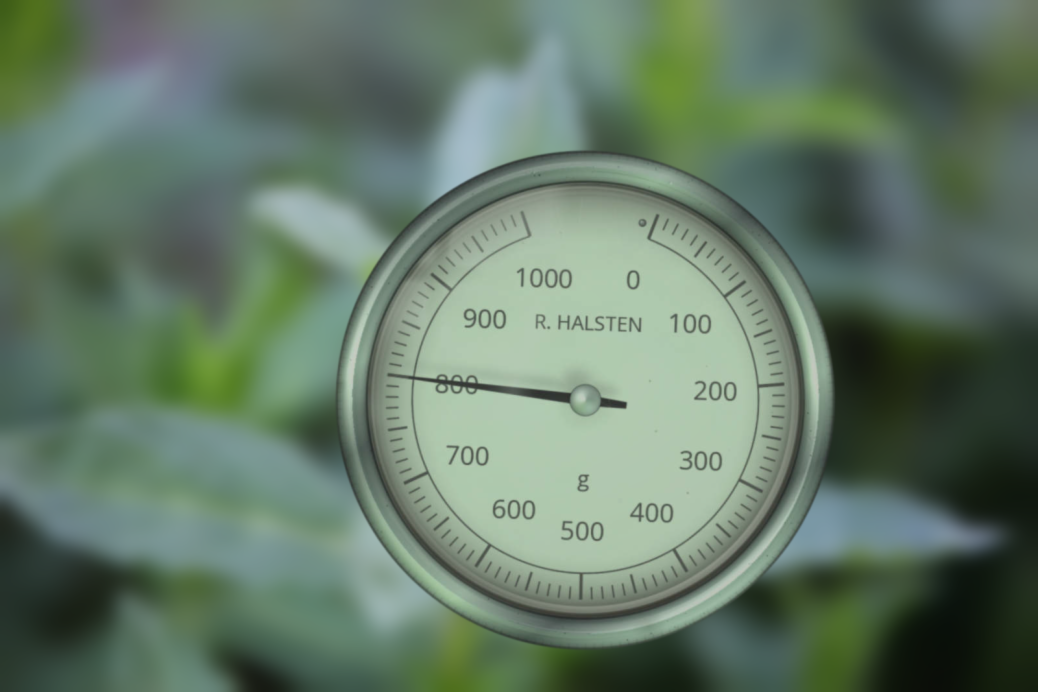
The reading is 800 g
